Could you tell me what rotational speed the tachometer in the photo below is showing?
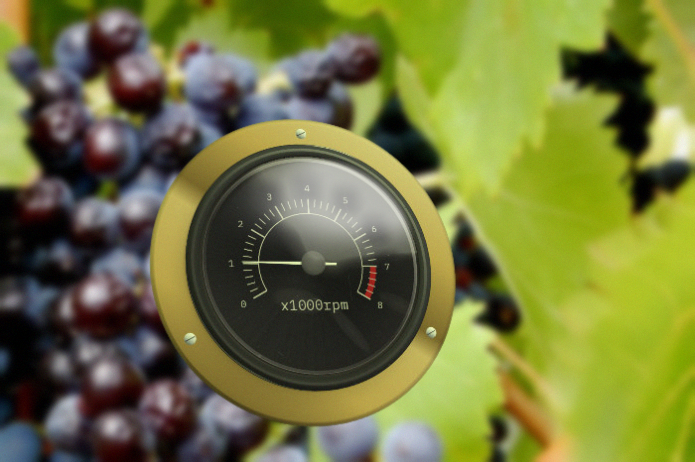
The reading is 1000 rpm
